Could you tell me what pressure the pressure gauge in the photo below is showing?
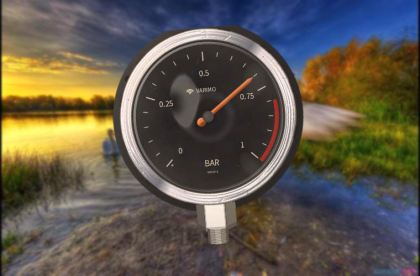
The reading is 0.7 bar
